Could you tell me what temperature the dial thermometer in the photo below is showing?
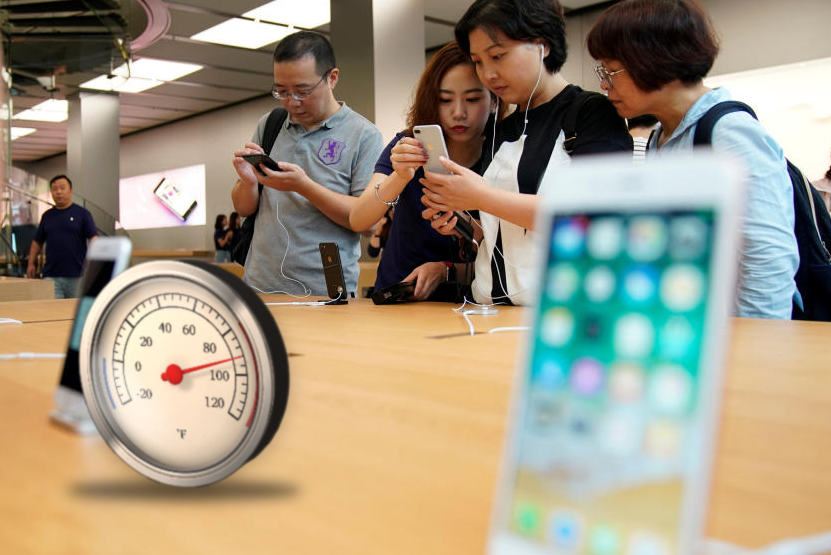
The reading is 92 °F
